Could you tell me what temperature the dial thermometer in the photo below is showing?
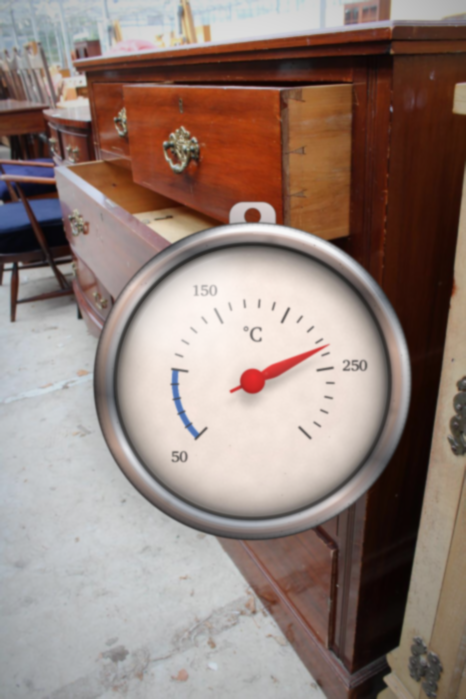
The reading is 235 °C
